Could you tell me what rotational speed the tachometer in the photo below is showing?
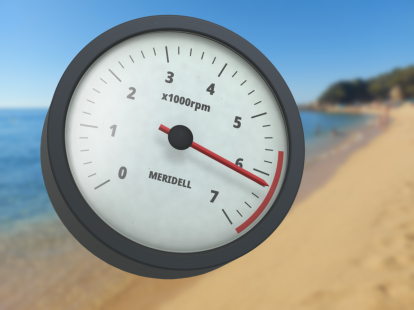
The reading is 6200 rpm
